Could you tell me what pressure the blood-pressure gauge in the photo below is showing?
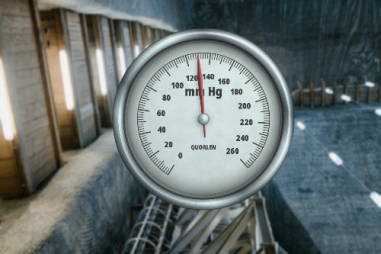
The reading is 130 mmHg
